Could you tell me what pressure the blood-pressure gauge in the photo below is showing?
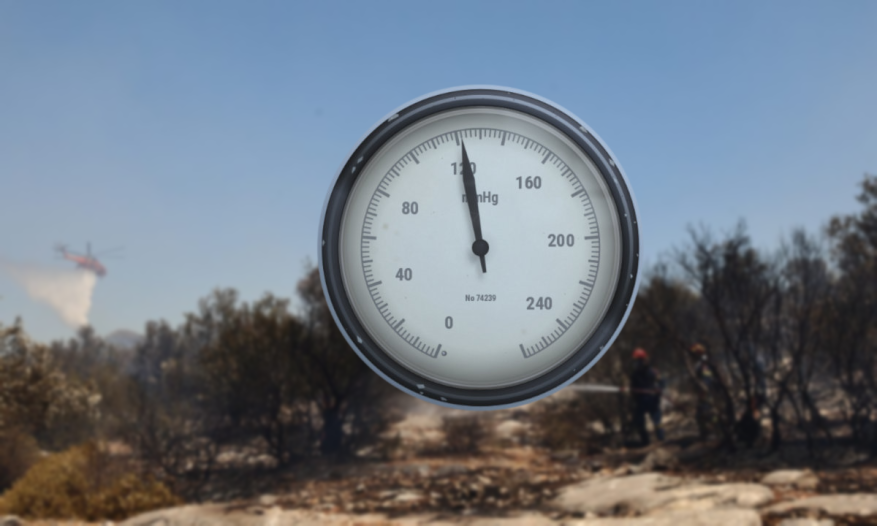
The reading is 122 mmHg
